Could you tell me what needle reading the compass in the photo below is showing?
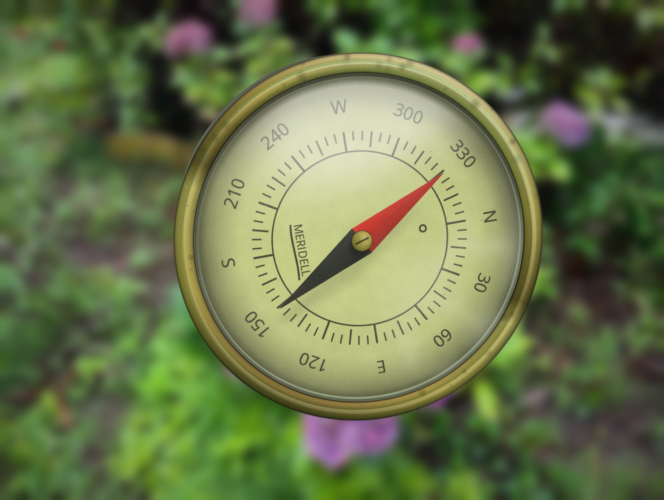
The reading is 330 °
